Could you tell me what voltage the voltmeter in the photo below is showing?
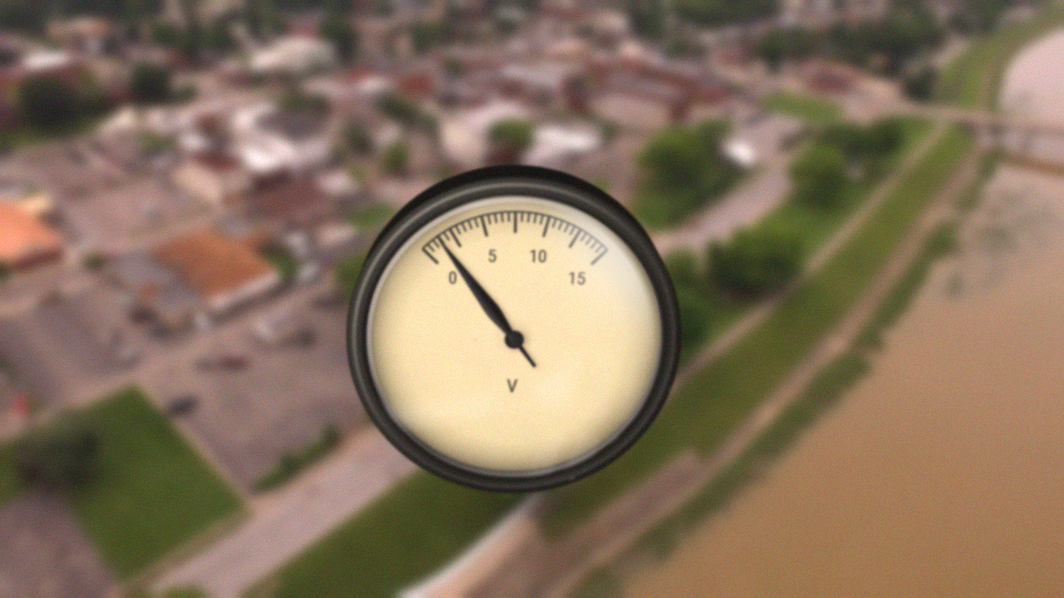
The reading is 1.5 V
